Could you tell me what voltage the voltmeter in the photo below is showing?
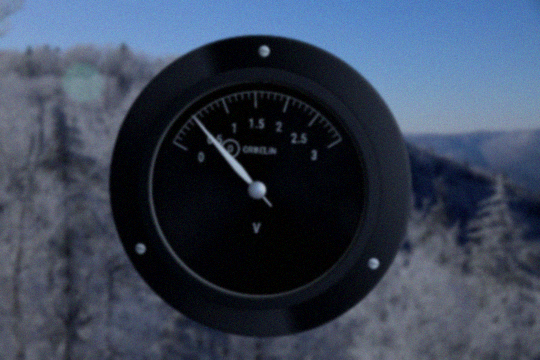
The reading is 0.5 V
